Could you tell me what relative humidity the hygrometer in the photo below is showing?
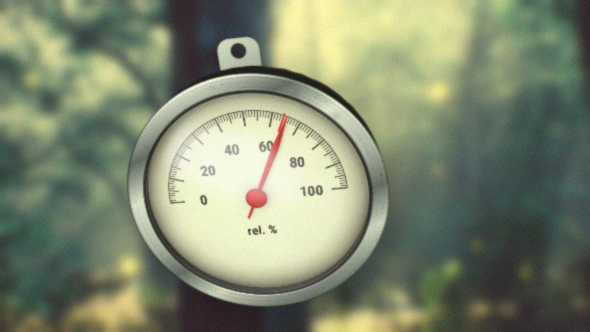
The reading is 65 %
